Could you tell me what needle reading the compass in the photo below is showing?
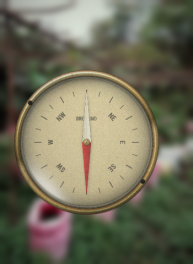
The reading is 180 °
